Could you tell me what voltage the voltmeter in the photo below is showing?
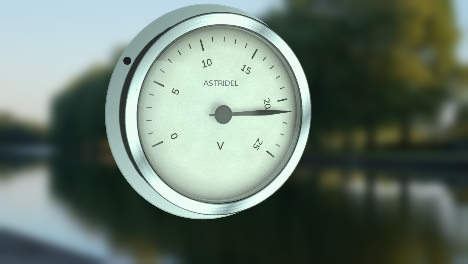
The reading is 21 V
